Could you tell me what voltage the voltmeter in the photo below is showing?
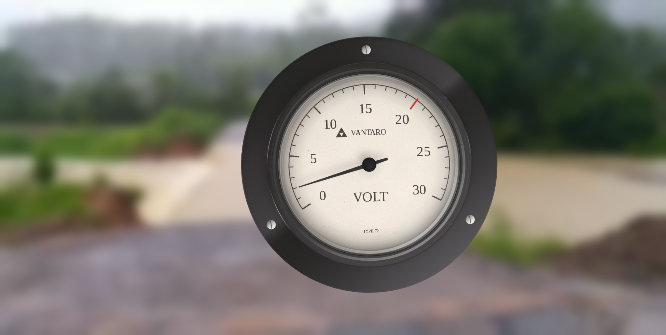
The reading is 2 V
